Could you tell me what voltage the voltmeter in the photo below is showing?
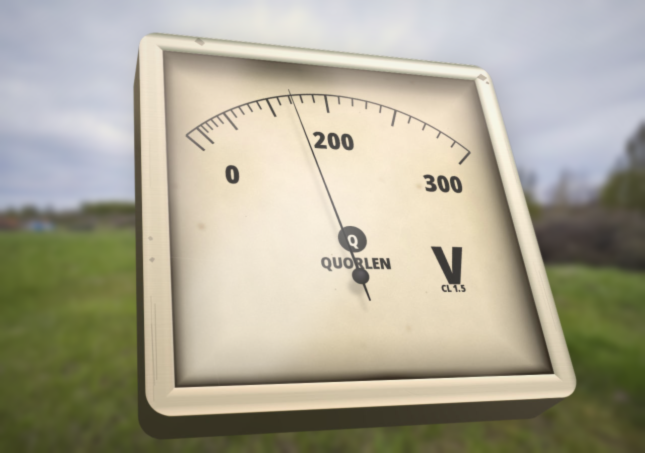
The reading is 170 V
